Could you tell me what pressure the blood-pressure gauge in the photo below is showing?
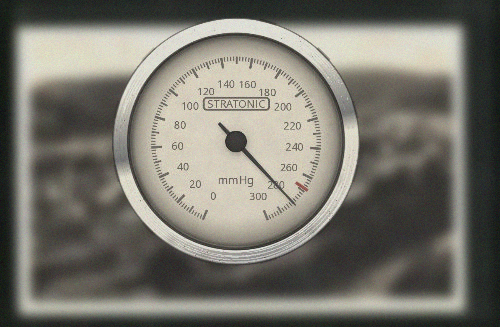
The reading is 280 mmHg
